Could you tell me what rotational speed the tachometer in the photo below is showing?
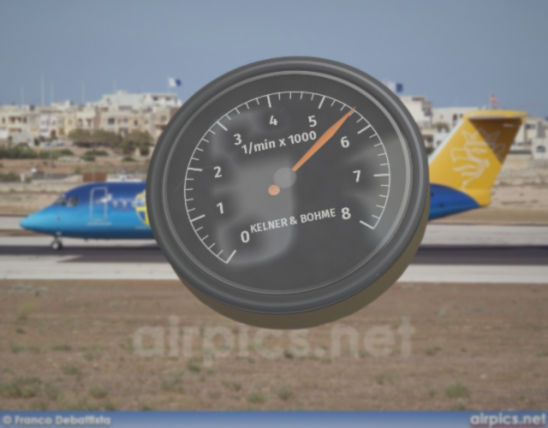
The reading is 5600 rpm
